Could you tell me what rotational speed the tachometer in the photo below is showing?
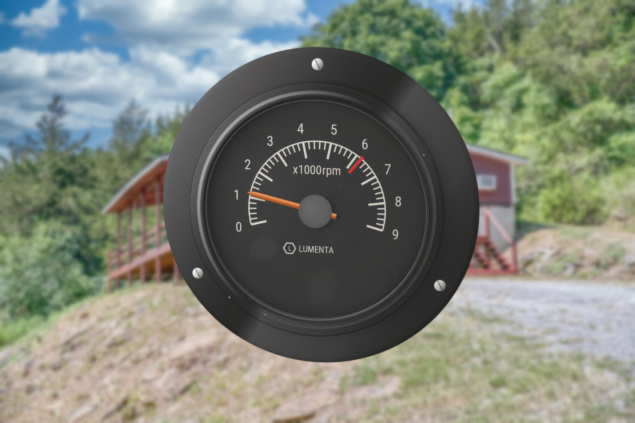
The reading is 1200 rpm
